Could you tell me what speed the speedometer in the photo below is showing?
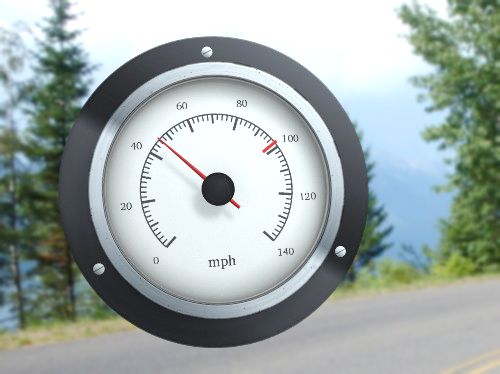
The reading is 46 mph
